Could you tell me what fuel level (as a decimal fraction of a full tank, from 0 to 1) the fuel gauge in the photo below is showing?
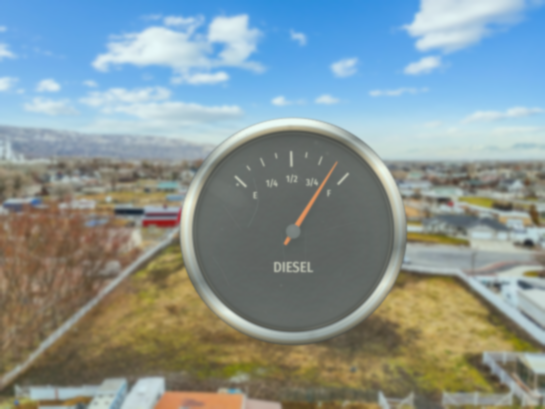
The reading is 0.875
